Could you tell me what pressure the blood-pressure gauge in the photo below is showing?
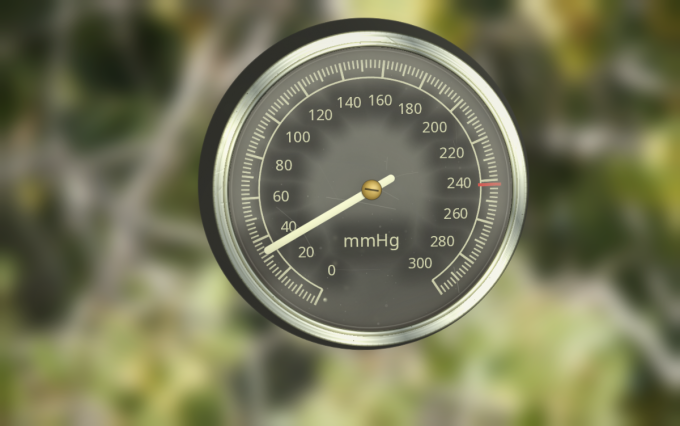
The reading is 34 mmHg
